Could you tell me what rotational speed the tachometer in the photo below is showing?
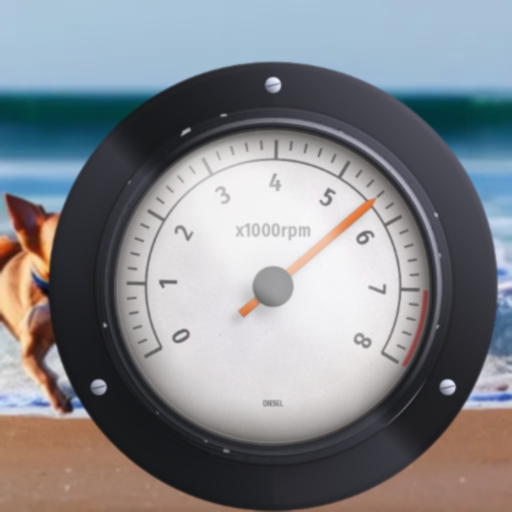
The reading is 5600 rpm
